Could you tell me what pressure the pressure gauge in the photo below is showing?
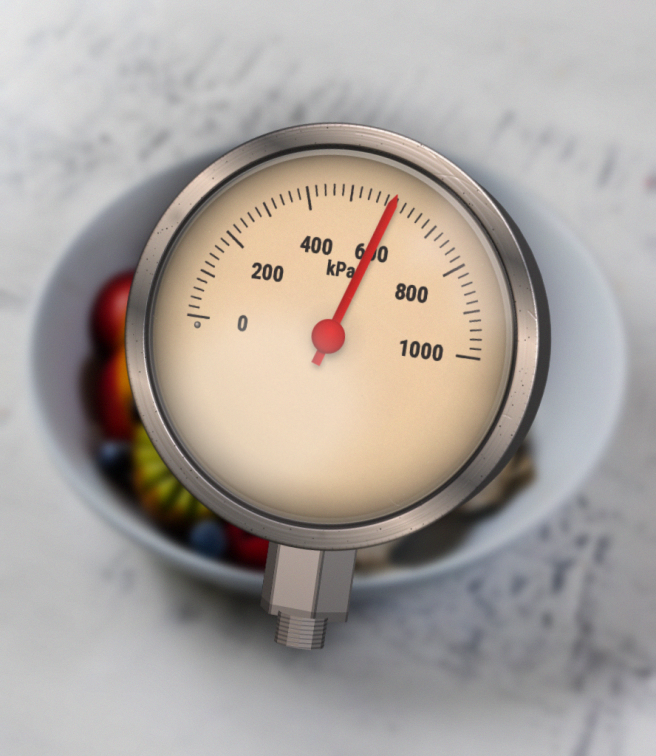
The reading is 600 kPa
